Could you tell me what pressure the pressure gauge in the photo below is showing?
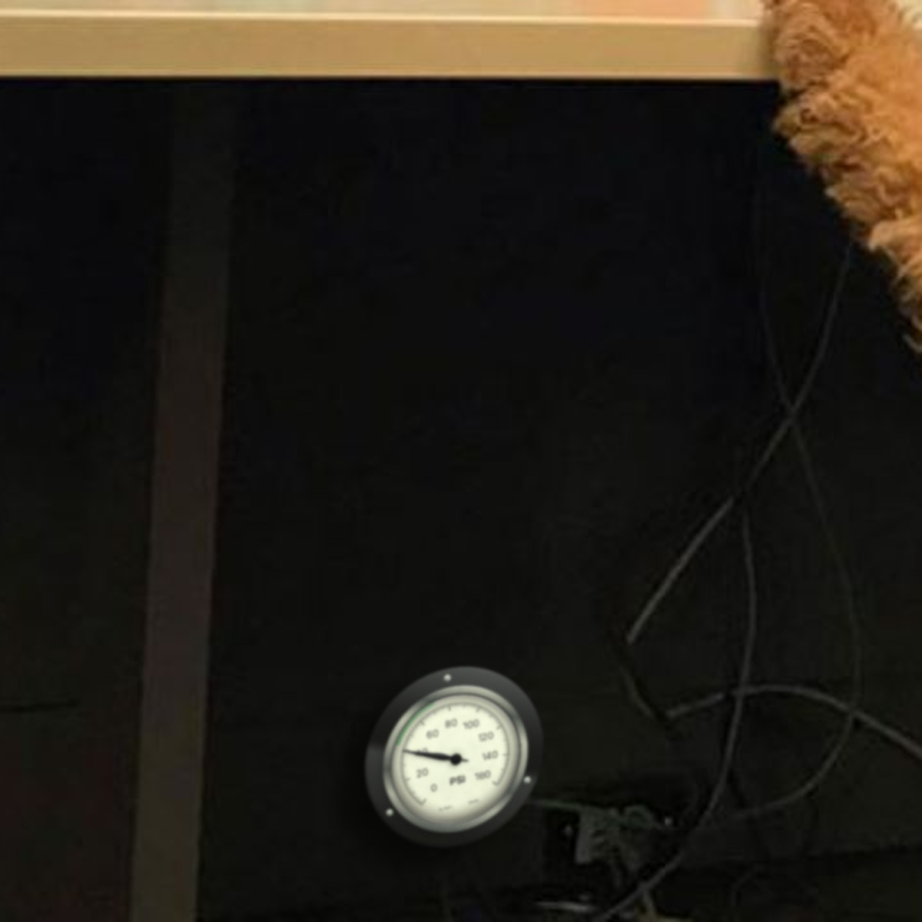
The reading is 40 psi
